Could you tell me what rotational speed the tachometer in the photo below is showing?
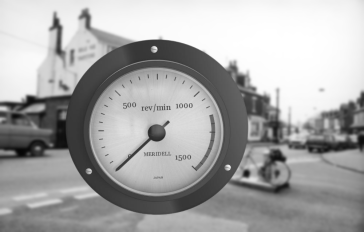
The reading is 0 rpm
